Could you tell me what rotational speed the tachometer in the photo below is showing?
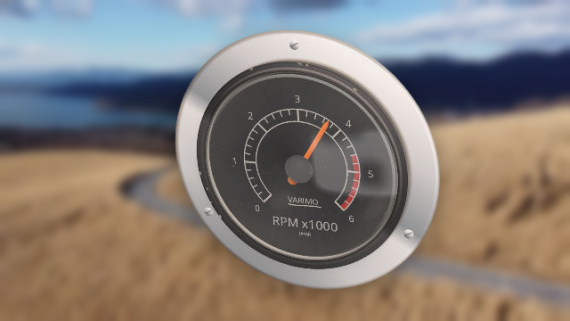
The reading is 3700 rpm
